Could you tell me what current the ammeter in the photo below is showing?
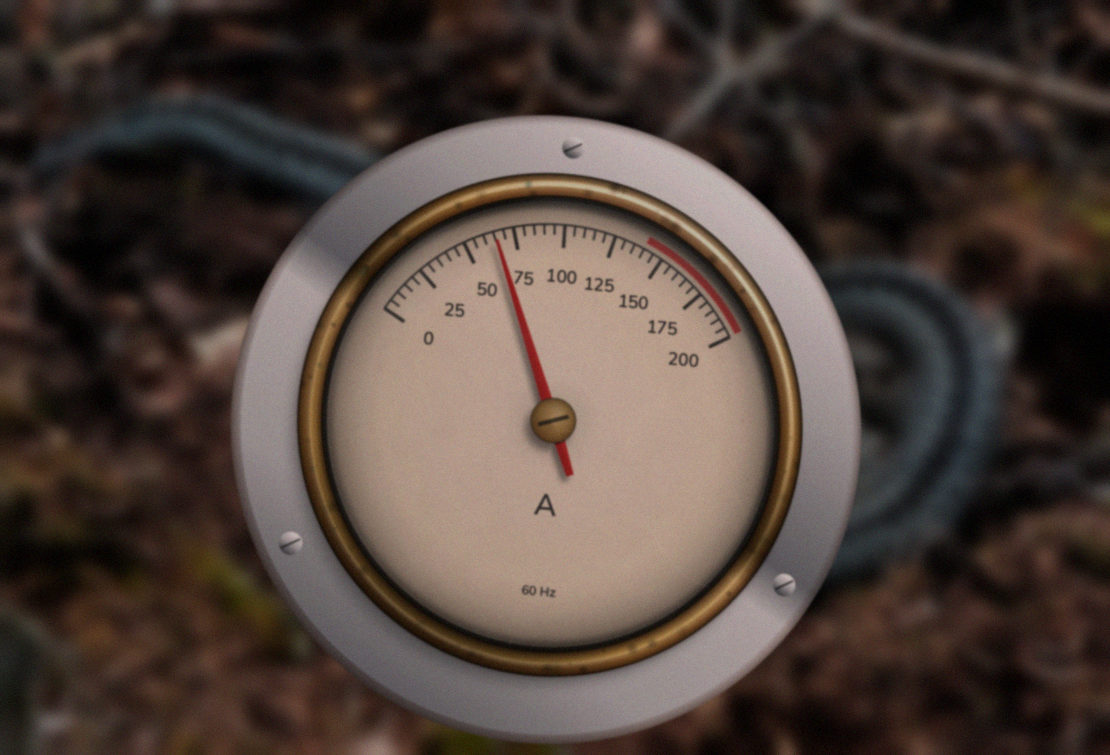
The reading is 65 A
